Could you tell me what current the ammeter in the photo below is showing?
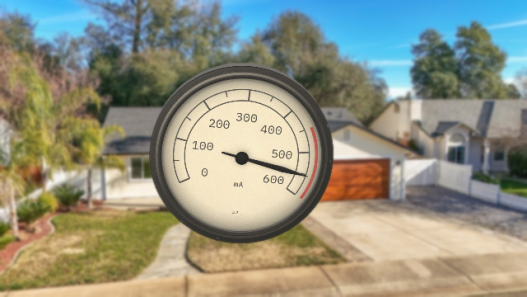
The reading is 550 mA
